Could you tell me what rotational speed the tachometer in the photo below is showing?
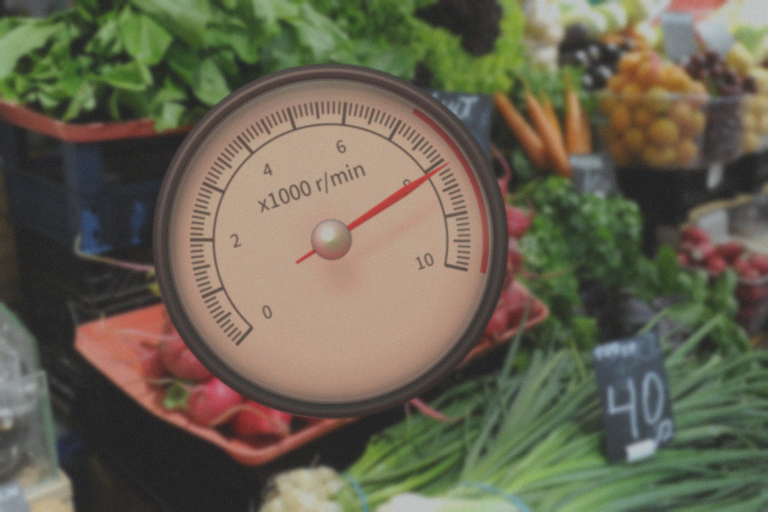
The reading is 8100 rpm
